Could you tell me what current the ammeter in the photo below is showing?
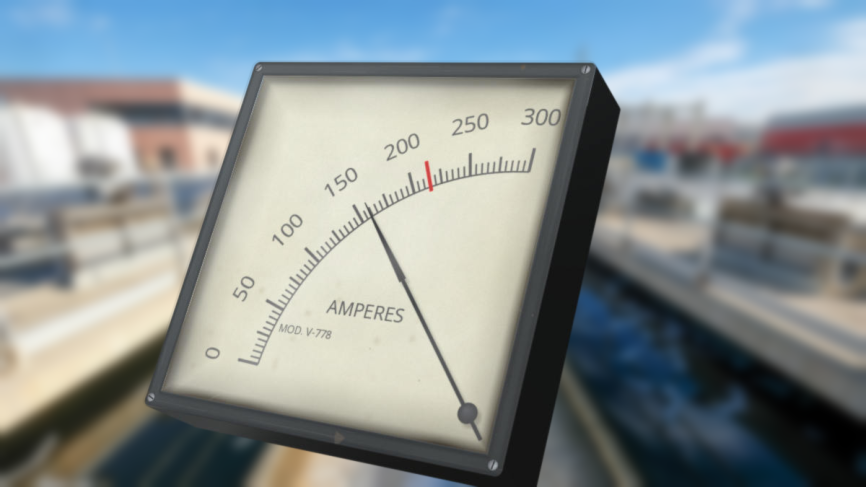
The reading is 160 A
